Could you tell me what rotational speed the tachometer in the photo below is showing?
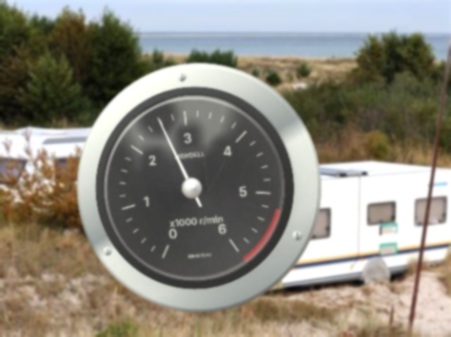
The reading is 2600 rpm
